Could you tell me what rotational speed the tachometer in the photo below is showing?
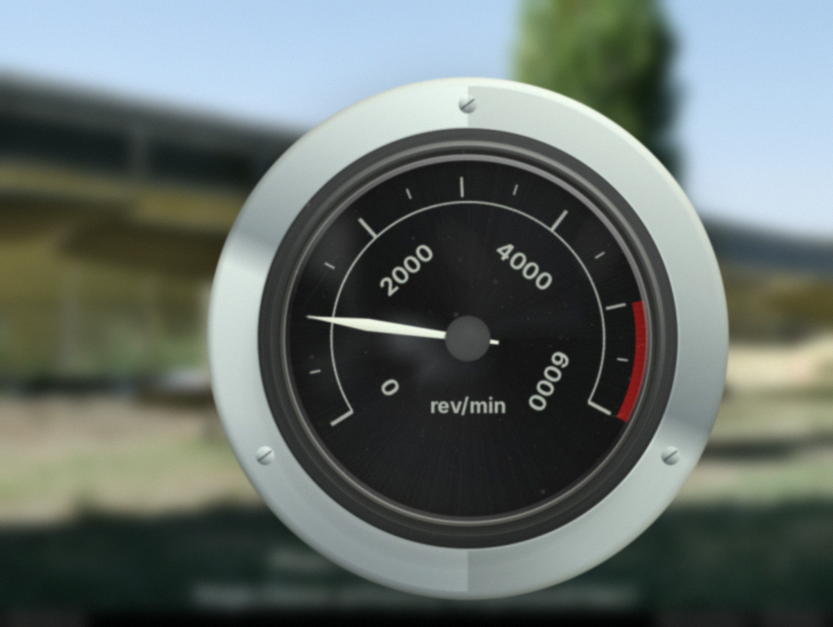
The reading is 1000 rpm
